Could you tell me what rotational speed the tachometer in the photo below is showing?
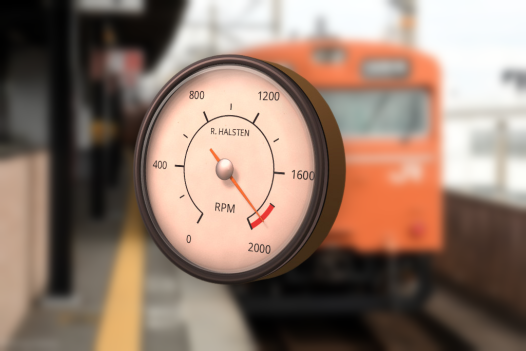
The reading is 1900 rpm
